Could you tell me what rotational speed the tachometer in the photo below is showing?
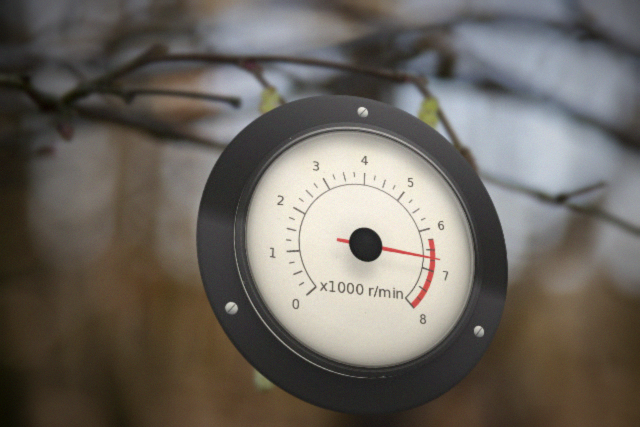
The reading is 6750 rpm
